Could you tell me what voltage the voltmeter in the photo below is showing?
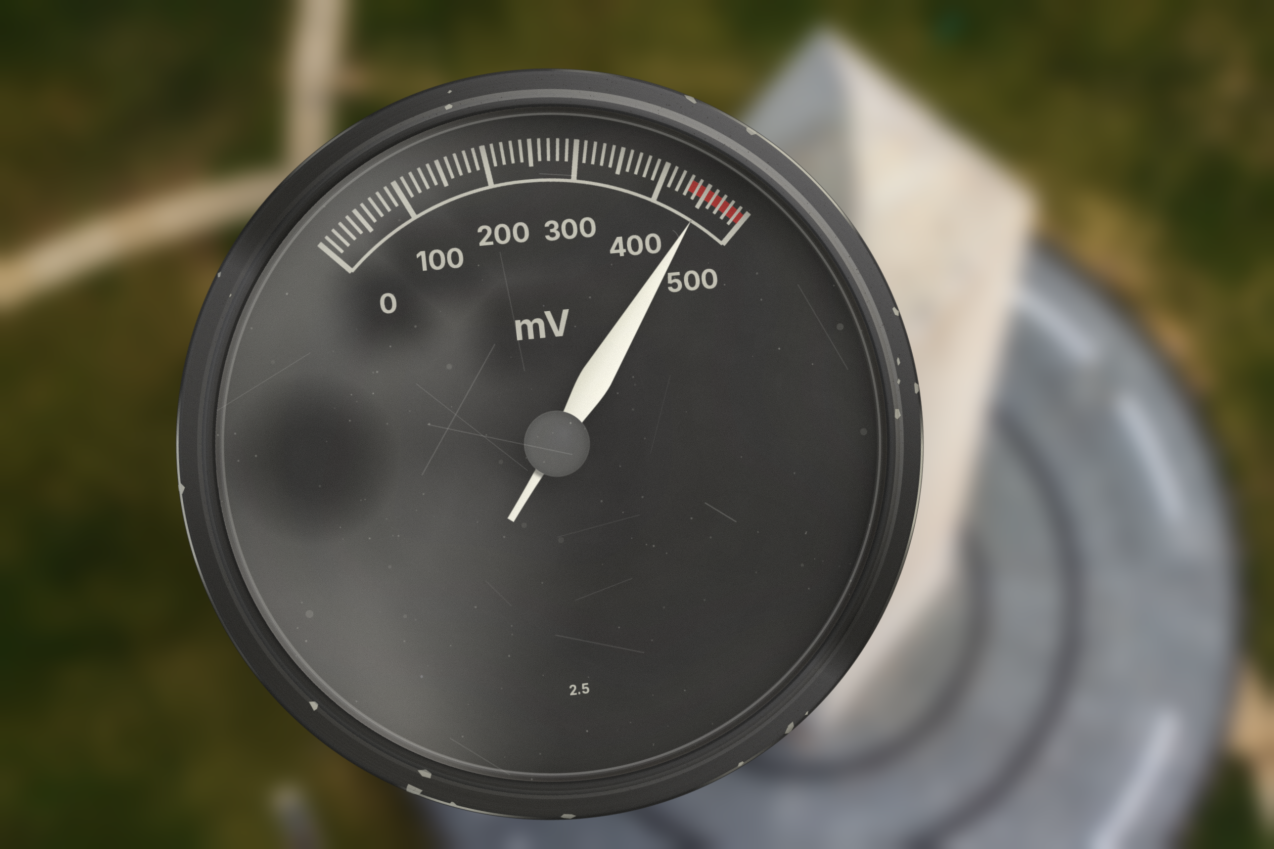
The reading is 450 mV
